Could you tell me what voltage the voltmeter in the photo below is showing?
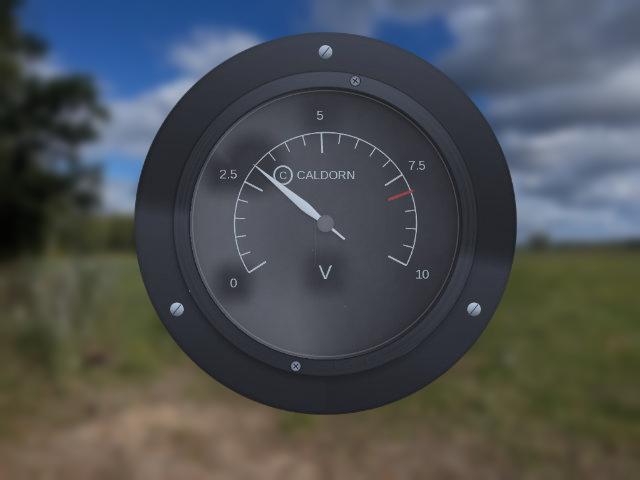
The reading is 3 V
